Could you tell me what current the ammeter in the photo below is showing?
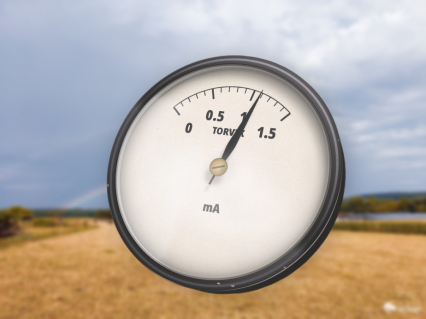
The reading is 1.1 mA
